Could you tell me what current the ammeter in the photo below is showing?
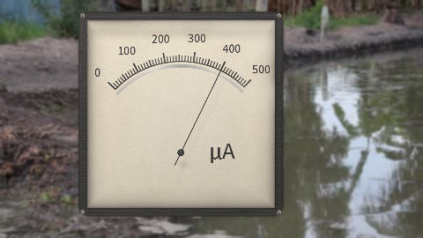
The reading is 400 µA
